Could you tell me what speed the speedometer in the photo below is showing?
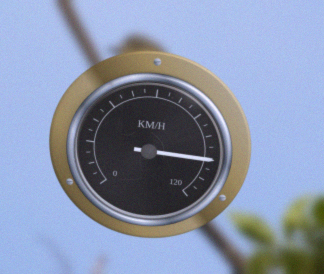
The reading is 100 km/h
